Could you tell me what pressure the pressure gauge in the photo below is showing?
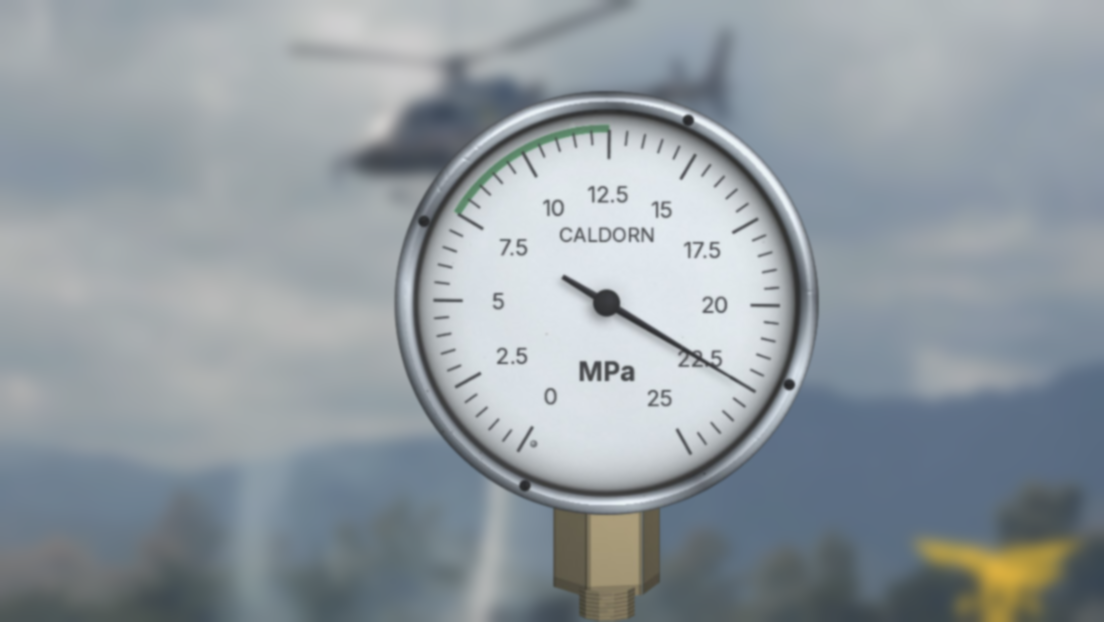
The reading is 22.5 MPa
